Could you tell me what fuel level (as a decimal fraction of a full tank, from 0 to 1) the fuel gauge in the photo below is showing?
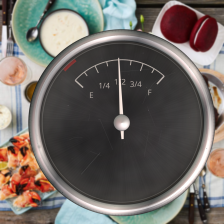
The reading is 0.5
